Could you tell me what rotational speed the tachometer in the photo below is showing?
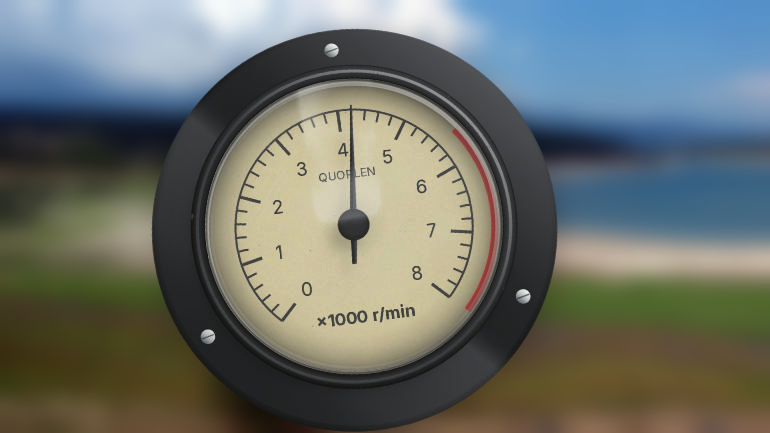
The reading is 4200 rpm
